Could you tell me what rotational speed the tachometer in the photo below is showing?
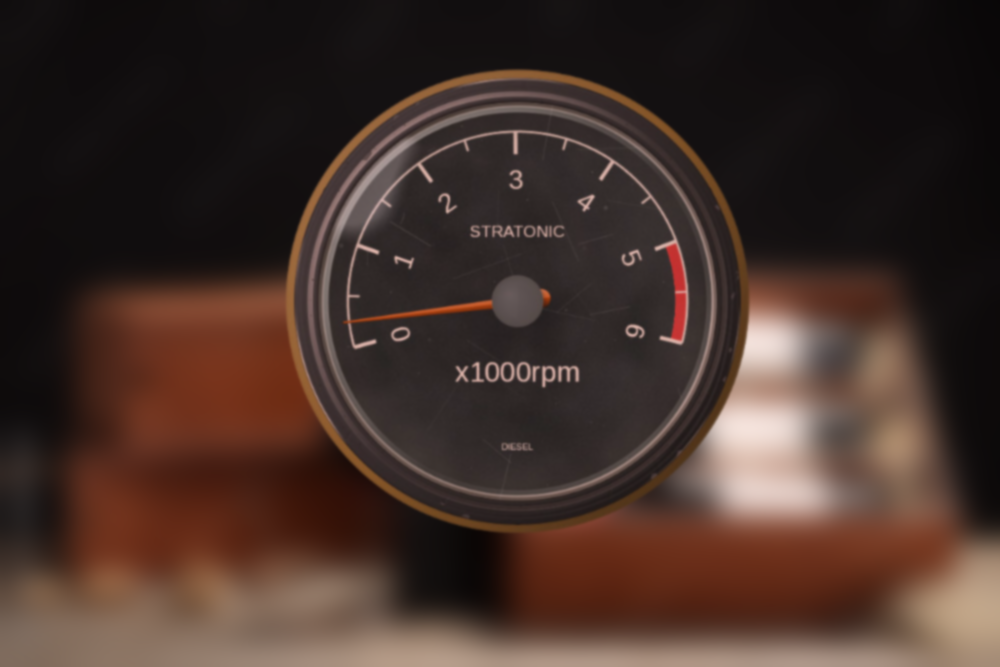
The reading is 250 rpm
